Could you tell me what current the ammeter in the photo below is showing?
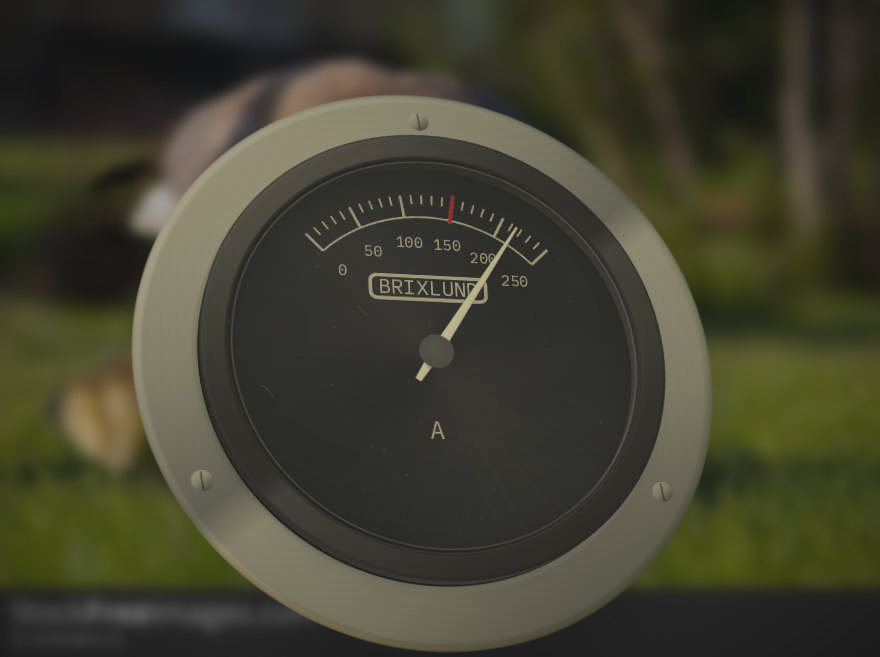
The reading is 215 A
